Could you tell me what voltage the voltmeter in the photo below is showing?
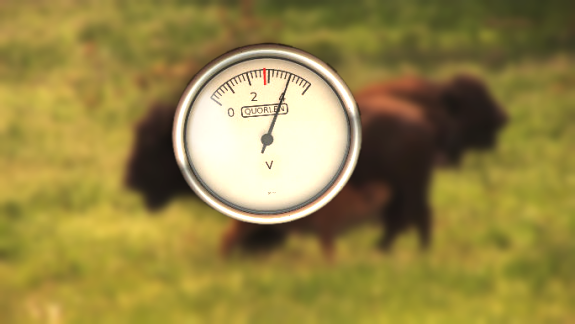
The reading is 4 V
